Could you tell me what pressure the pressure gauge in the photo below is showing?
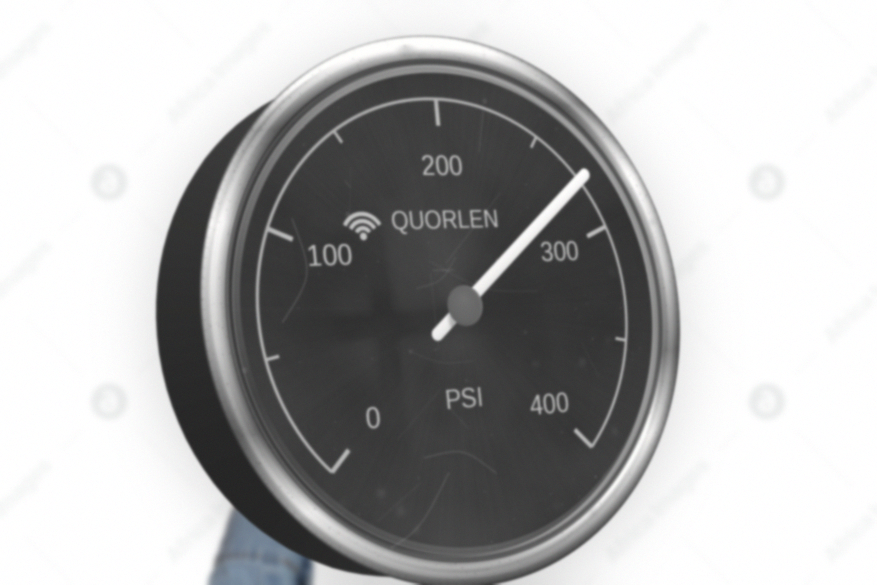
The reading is 275 psi
